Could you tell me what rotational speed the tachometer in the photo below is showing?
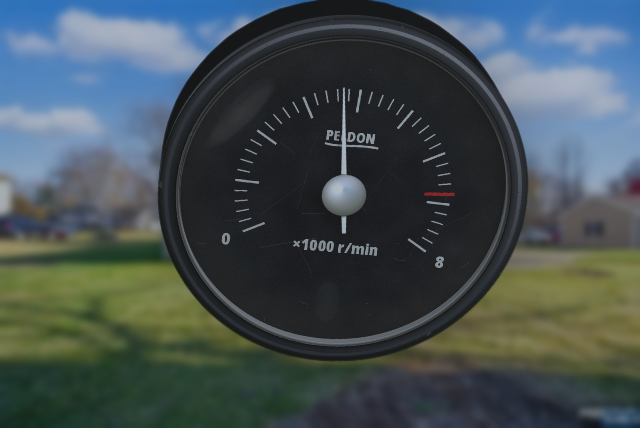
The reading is 3700 rpm
